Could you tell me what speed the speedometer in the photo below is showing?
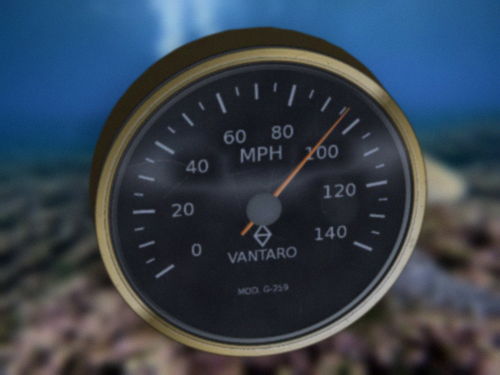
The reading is 95 mph
